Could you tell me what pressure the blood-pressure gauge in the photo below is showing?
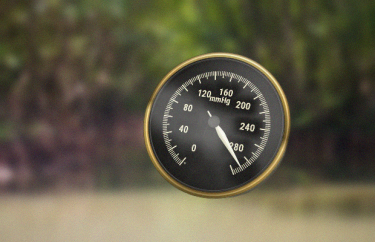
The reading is 290 mmHg
